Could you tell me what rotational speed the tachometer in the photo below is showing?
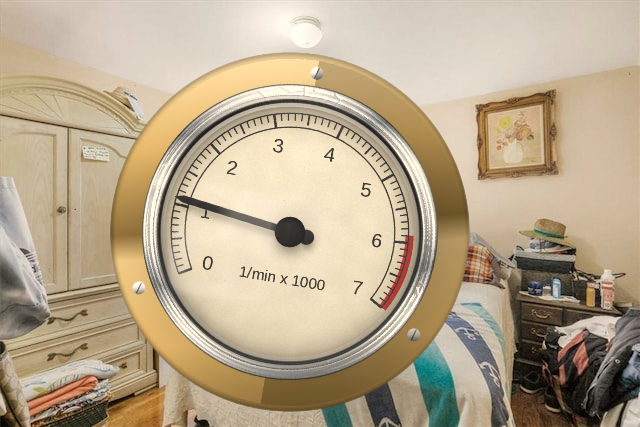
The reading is 1100 rpm
